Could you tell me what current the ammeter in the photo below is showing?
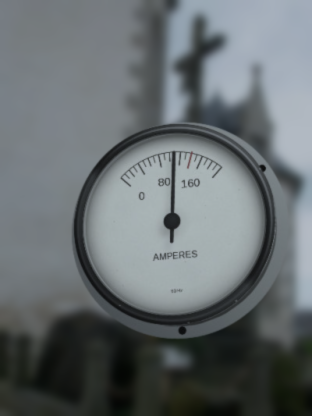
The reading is 110 A
